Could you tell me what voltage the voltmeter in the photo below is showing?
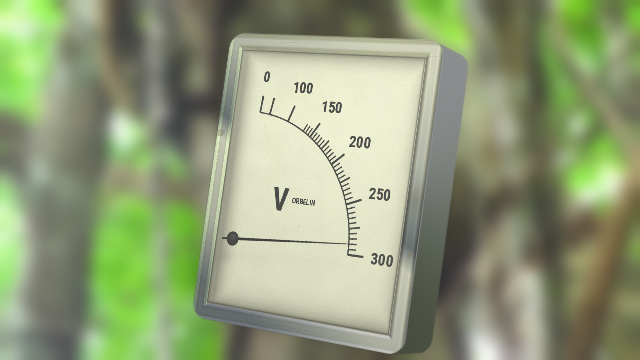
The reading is 290 V
